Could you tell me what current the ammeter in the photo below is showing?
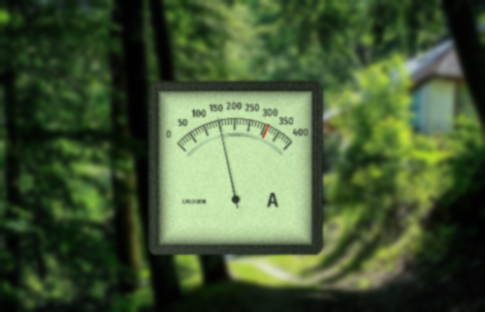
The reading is 150 A
